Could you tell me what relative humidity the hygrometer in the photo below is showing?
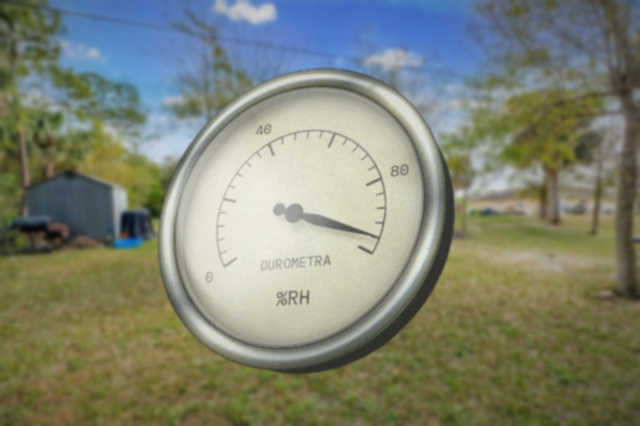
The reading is 96 %
